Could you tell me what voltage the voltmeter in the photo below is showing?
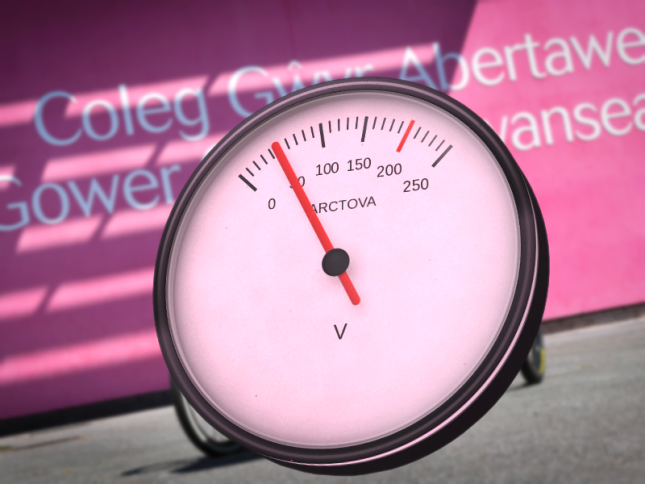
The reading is 50 V
